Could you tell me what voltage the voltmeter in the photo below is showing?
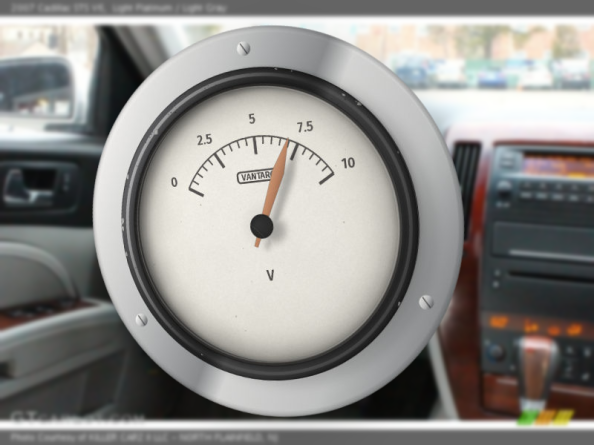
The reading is 7 V
